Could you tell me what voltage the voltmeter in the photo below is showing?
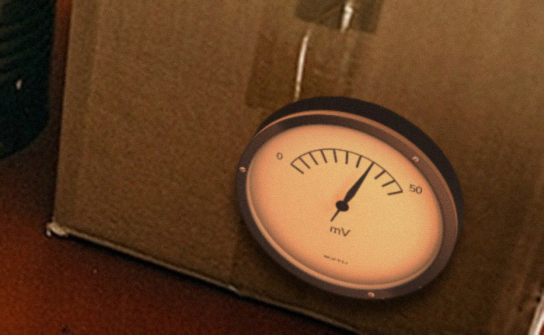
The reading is 35 mV
